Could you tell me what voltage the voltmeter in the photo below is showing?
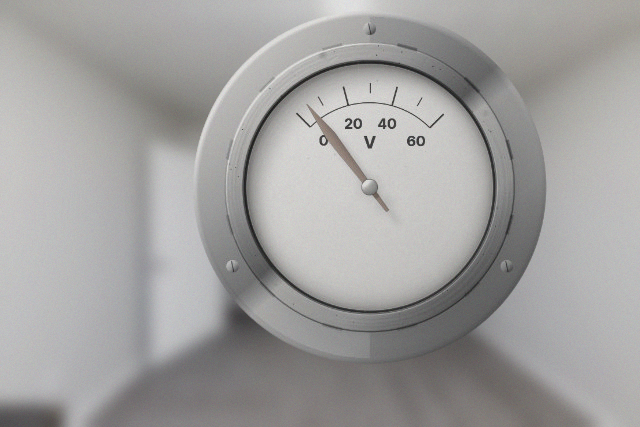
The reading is 5 V
